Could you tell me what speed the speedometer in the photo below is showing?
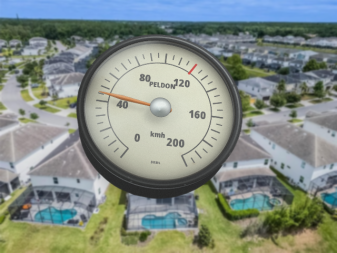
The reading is 45 km/h
